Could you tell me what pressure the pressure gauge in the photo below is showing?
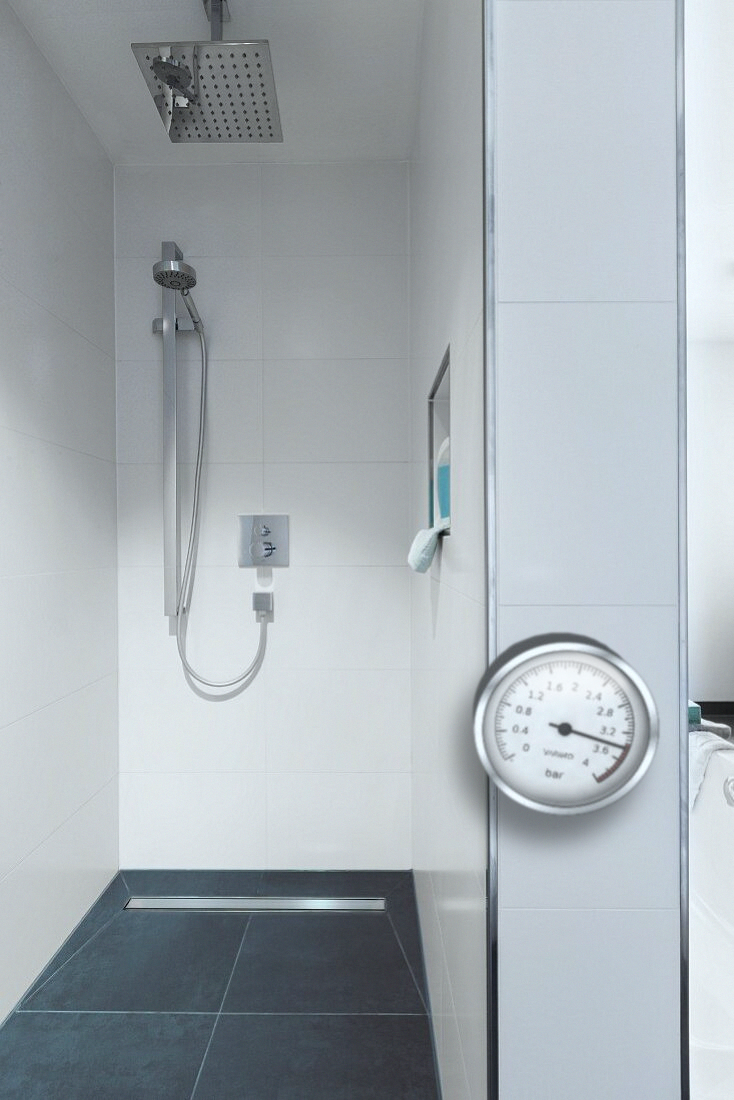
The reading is 3.4 bar
